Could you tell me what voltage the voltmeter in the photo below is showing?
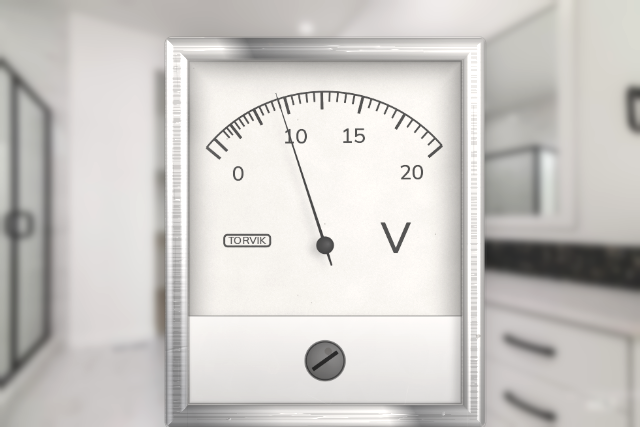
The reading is 9.5 V
